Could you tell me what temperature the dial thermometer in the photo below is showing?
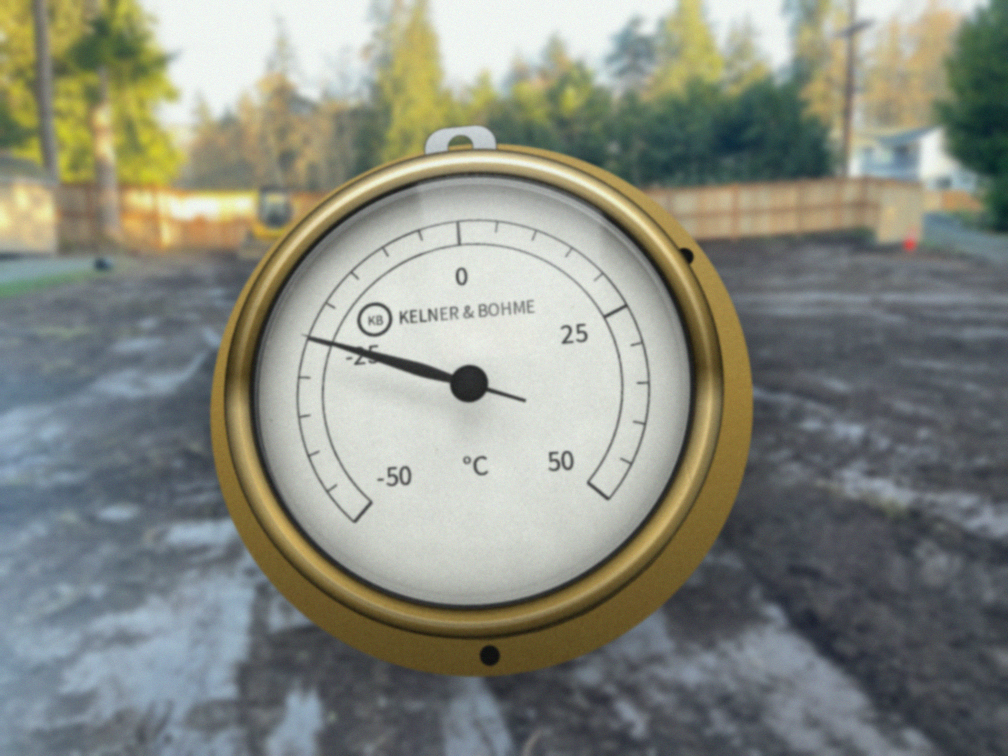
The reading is -25 °C
